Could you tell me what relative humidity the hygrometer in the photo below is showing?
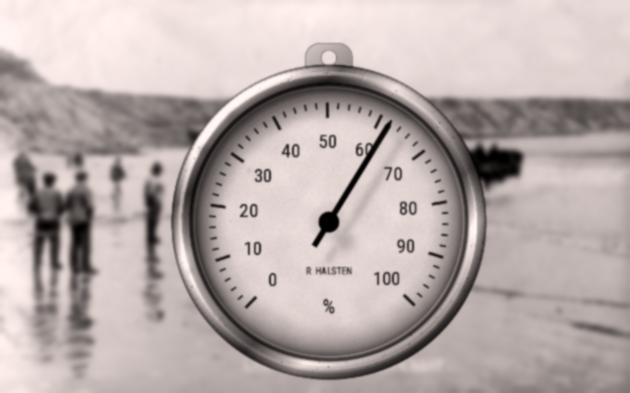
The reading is 62 %
